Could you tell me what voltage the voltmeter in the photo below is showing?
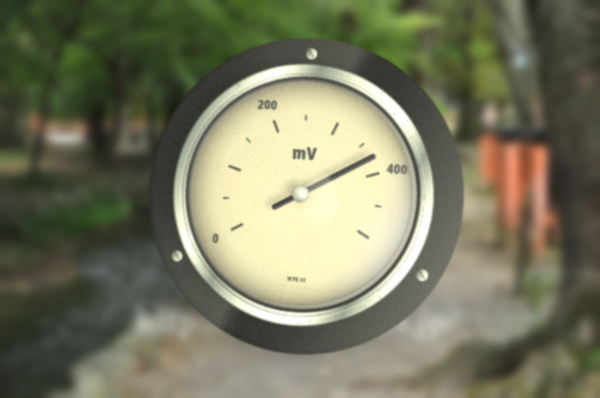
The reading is 375 mV
